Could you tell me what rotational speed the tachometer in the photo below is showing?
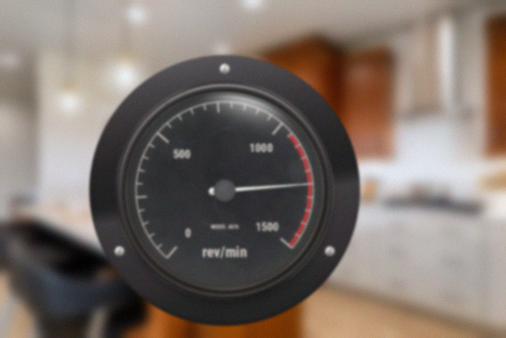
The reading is 1250 rpm
